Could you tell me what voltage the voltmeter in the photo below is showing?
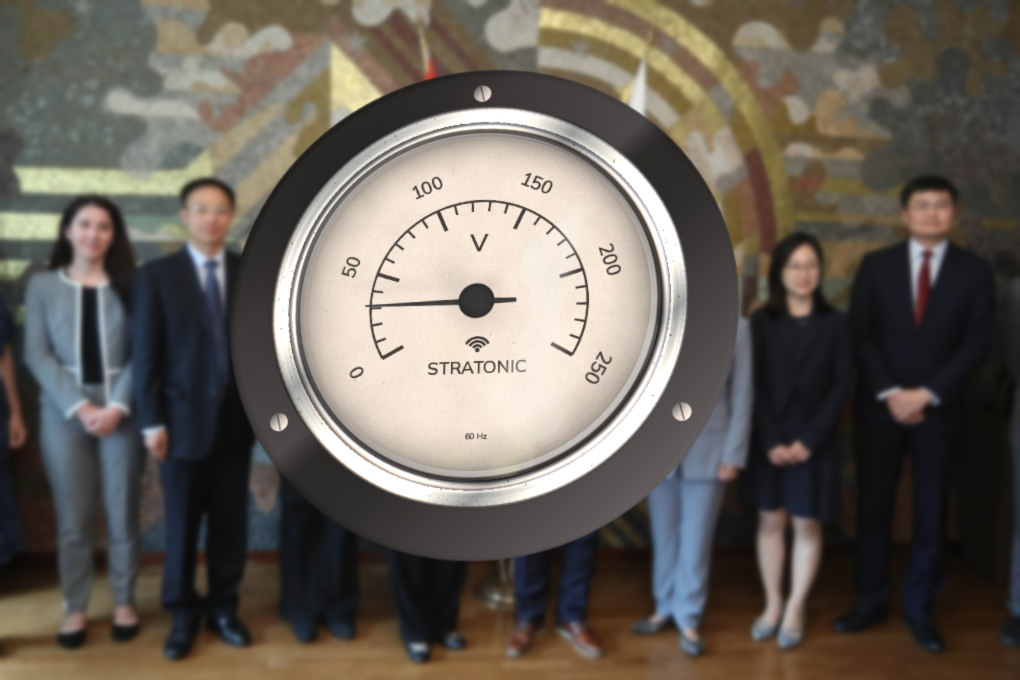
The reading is 30 V
